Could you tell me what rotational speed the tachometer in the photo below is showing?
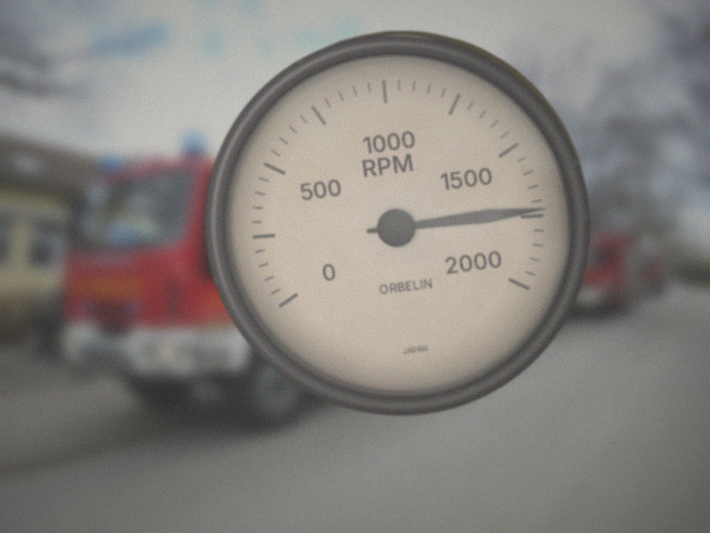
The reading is 1725 rpm
